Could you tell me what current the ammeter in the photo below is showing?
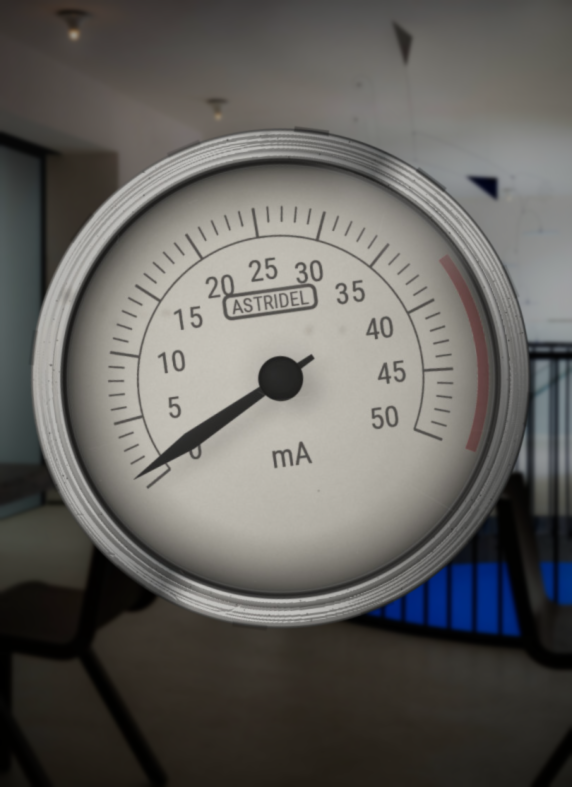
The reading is 1 mA
